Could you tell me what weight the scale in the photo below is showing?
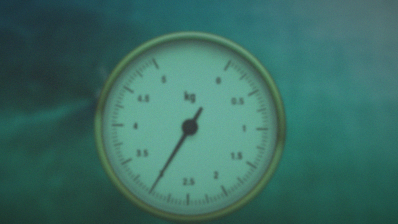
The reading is 3 kg
